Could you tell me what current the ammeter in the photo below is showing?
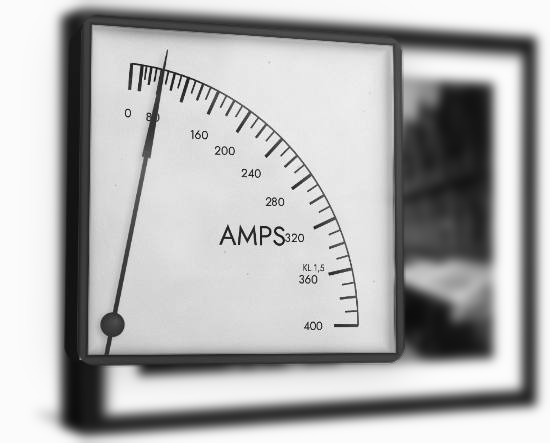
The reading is 80 A
